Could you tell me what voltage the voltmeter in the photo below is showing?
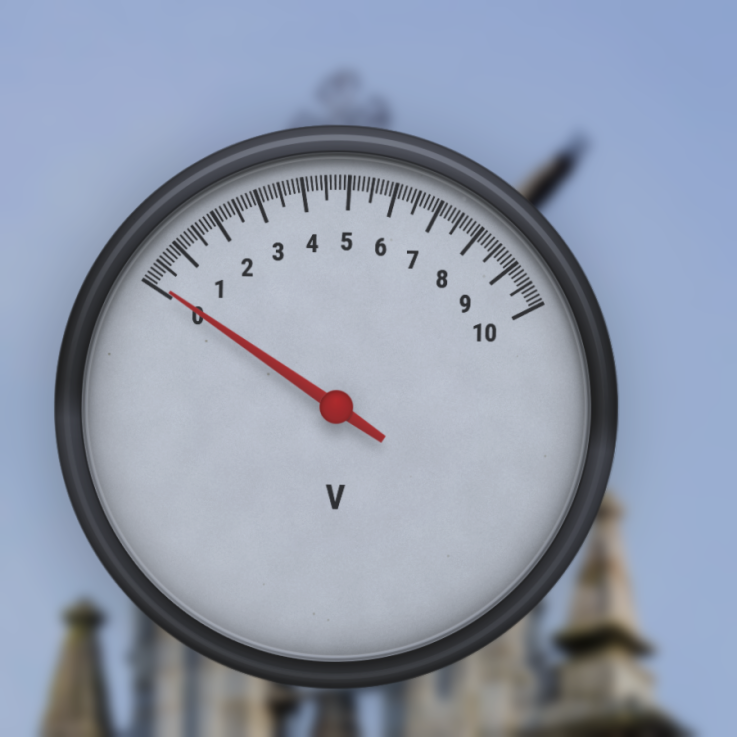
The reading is 0.1 V
